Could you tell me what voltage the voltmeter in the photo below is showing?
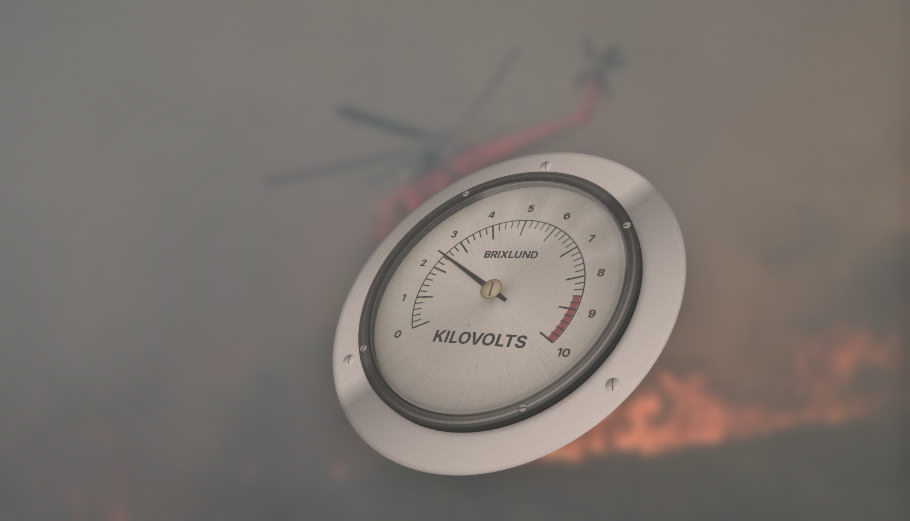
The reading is 2.4 kV
